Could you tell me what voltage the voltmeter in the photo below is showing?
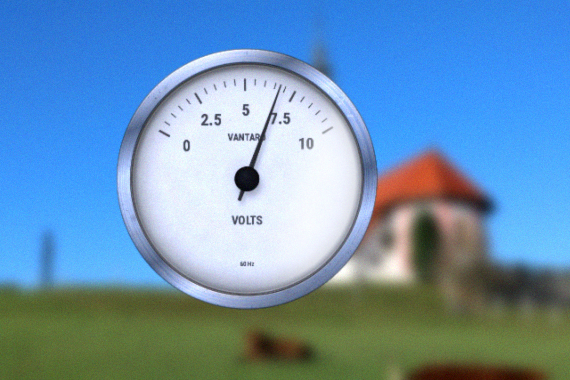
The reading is 6.75 V
